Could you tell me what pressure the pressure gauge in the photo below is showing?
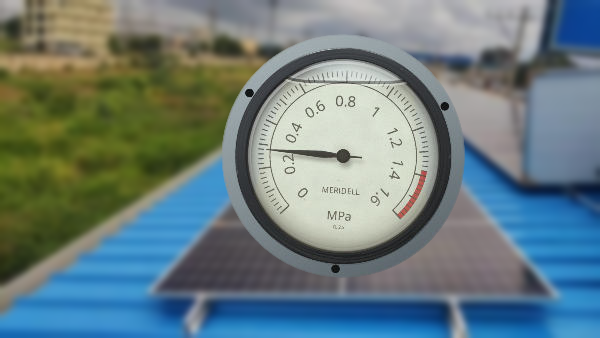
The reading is 0.28 MPa
